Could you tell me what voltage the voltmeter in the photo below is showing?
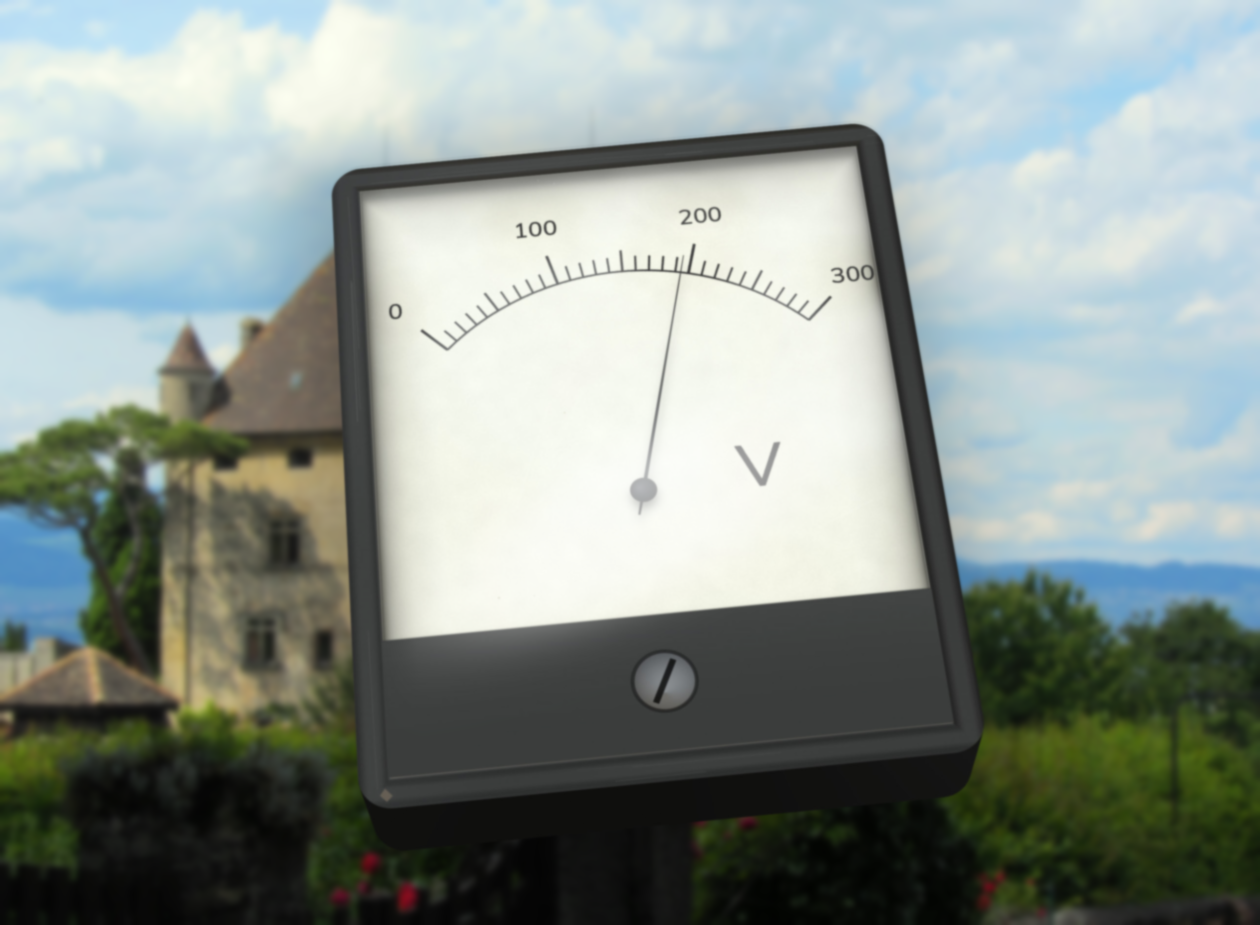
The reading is 195 V
